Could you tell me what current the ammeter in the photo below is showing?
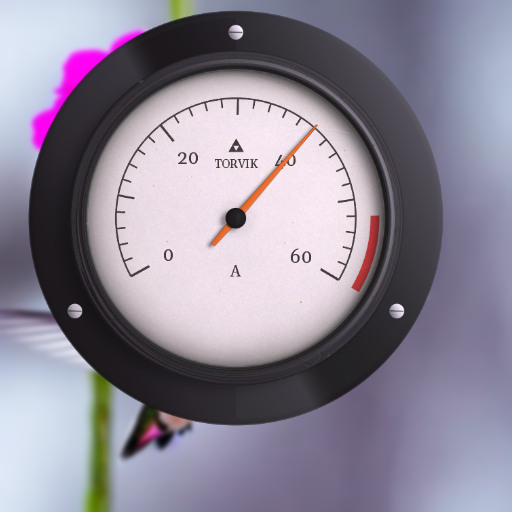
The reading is 40 A
